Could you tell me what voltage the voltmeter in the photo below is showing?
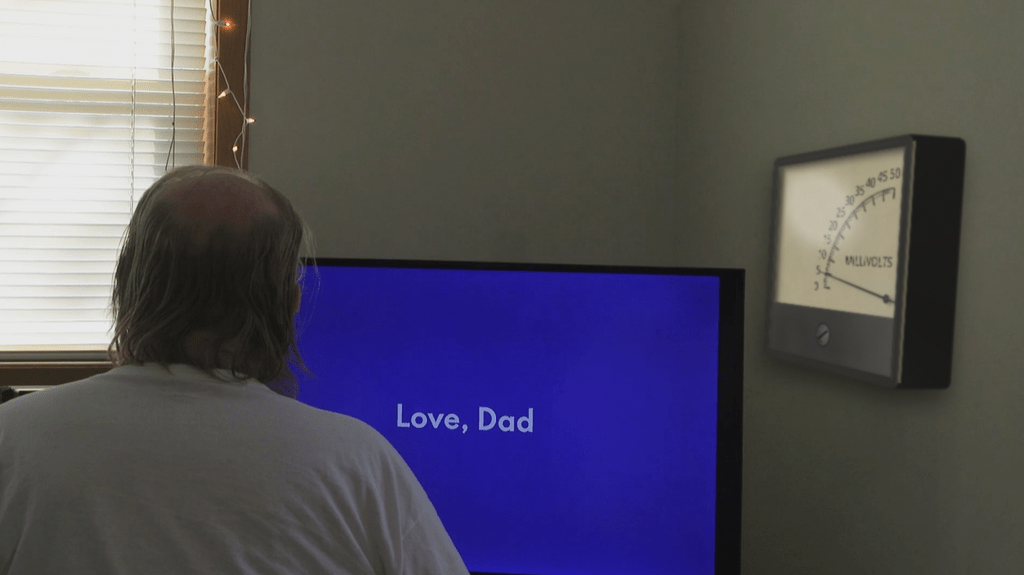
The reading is 5 mV
